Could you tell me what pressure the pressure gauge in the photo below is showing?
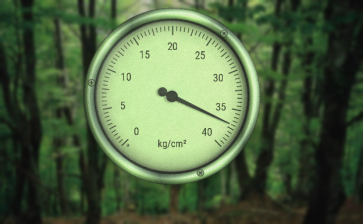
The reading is 37 kg/cm²
